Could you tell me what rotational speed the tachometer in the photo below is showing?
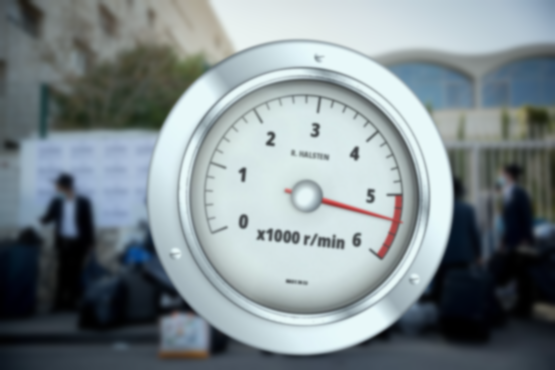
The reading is 5400 rpm
